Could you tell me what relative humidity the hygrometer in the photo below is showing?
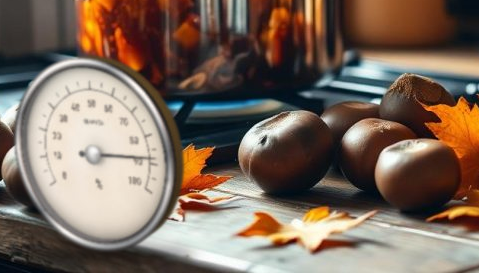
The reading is 87.5 %
